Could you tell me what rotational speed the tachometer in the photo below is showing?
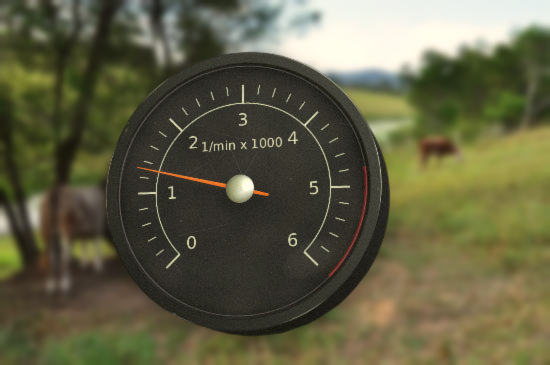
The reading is 1300 rpm
